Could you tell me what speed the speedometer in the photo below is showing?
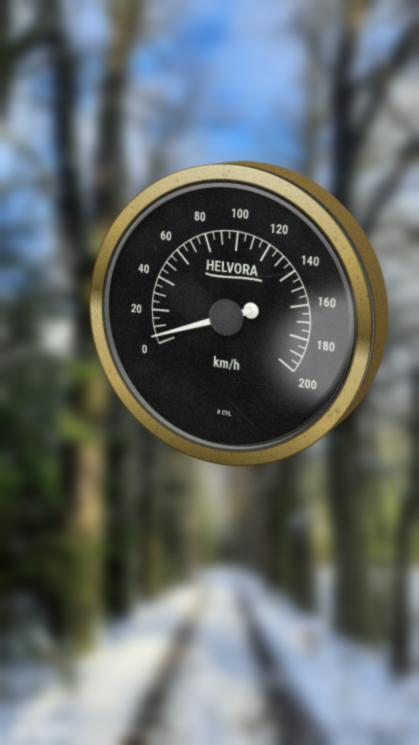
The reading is 5 km/h
